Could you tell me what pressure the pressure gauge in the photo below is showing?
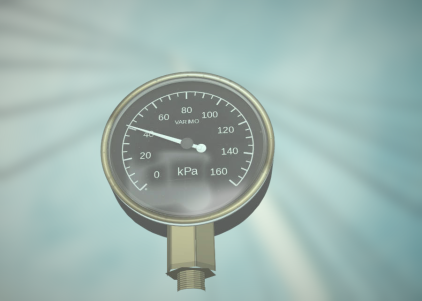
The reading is 40 kPa
